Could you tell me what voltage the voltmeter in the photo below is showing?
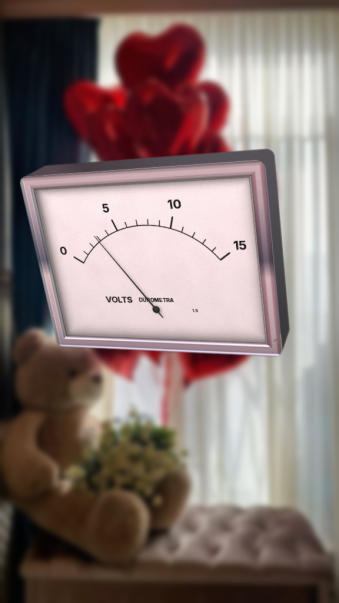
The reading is 3 V
